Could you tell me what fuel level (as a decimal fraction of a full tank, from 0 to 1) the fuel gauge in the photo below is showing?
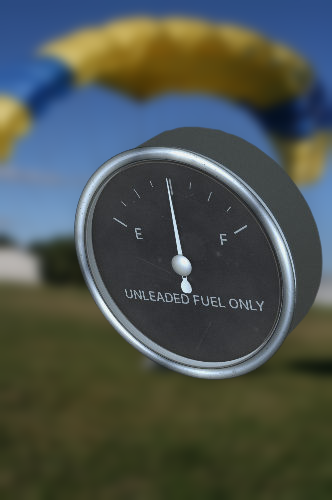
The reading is 0.5
